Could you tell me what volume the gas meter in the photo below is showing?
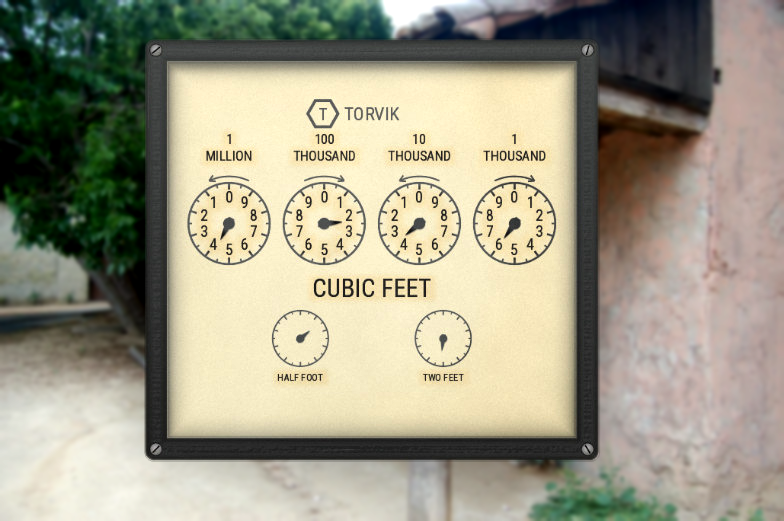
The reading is 423600 ft³
